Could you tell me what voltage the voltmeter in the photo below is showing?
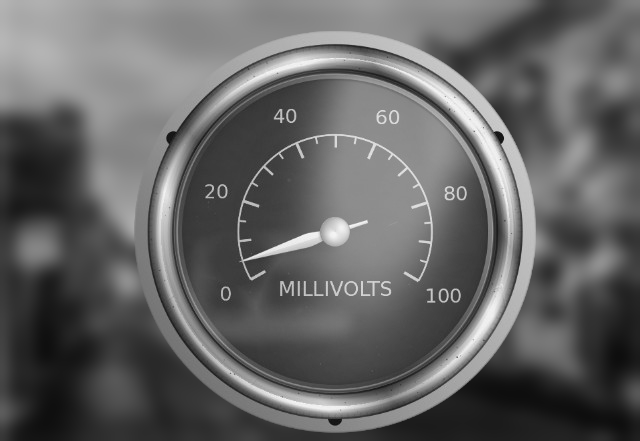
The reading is 5 mV
